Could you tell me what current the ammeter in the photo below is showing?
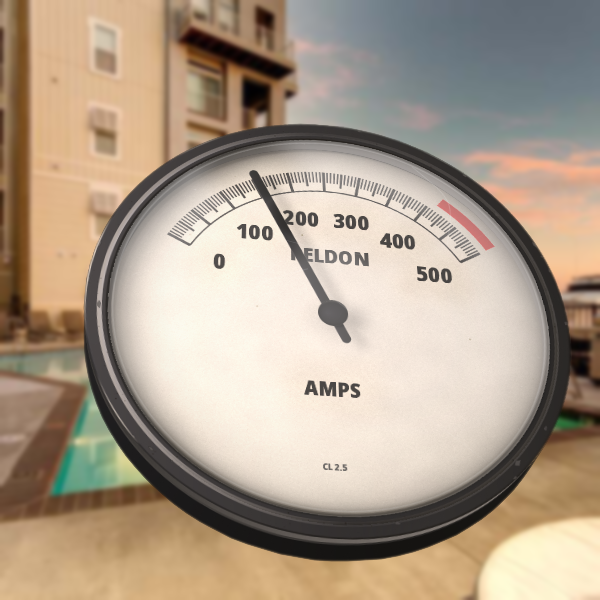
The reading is 150 A
